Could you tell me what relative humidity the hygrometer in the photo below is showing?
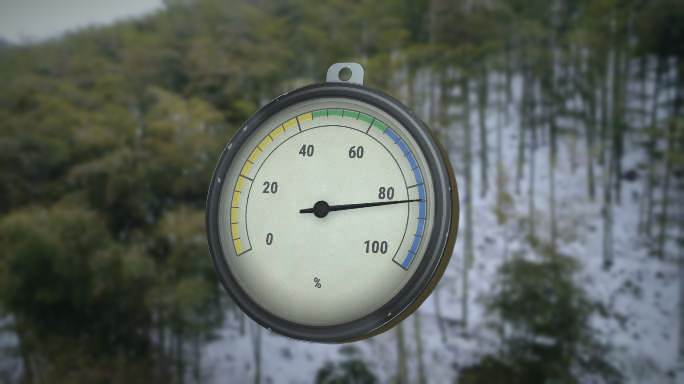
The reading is 84 %
